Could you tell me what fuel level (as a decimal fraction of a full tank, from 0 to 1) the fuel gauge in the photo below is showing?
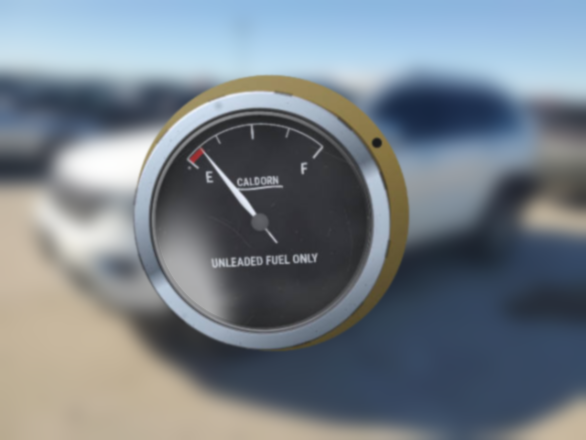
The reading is 0.125
